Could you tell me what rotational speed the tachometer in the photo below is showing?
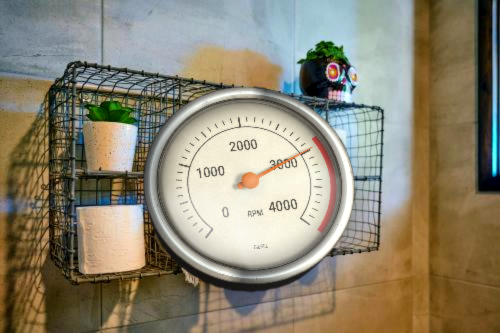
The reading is 3000 rpm
